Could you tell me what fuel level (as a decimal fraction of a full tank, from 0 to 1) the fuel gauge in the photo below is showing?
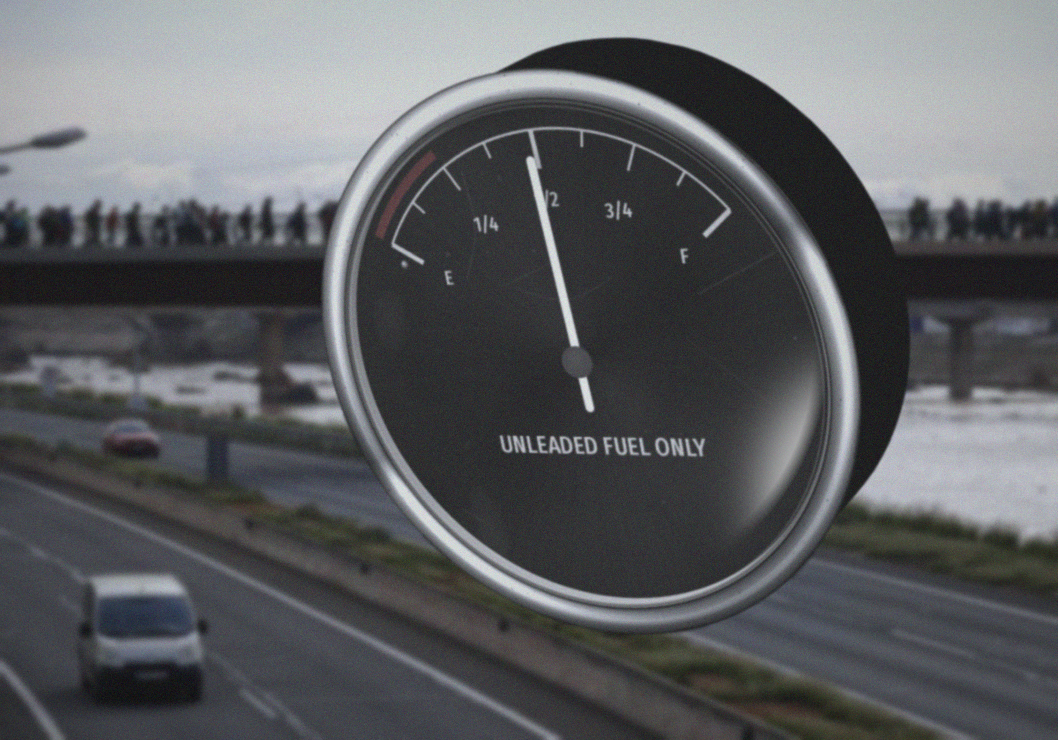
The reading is 0.5
